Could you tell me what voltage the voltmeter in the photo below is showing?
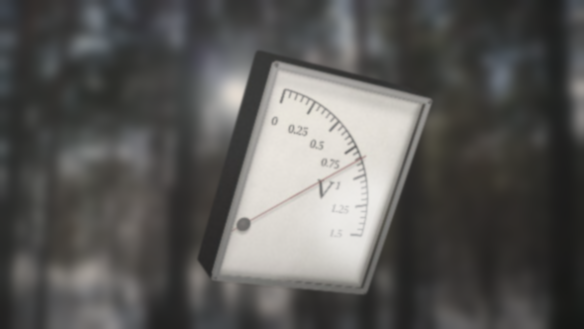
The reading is 0.85 V
